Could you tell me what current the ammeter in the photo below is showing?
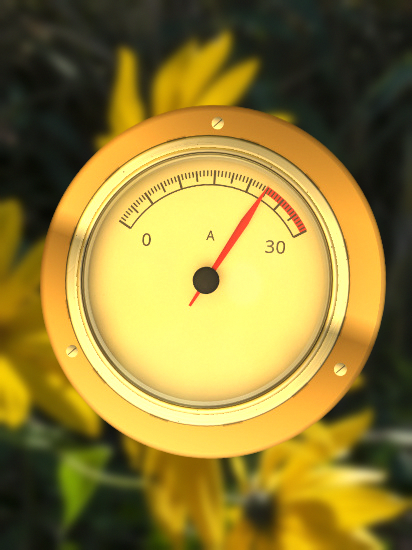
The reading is 22.5 A
